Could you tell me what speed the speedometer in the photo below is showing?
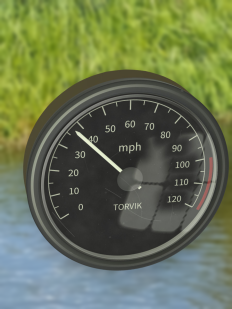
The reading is 37.5 mph
